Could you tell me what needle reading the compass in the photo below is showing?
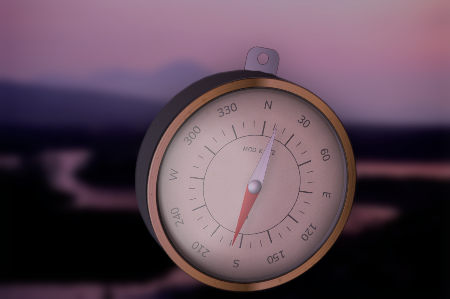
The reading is 190 °
